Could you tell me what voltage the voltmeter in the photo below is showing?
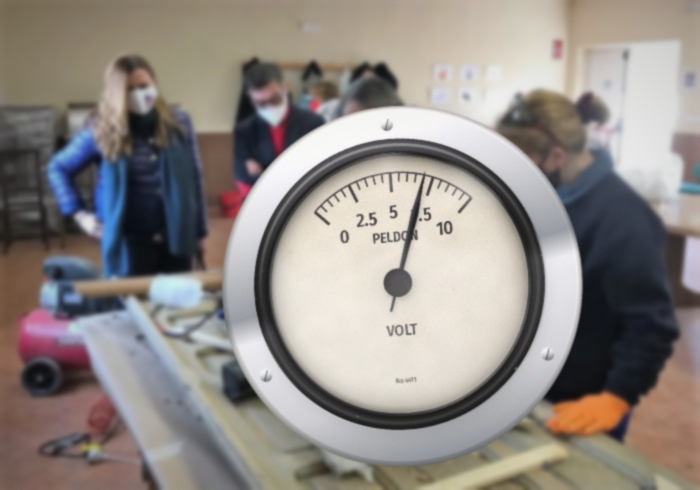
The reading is 7 V
